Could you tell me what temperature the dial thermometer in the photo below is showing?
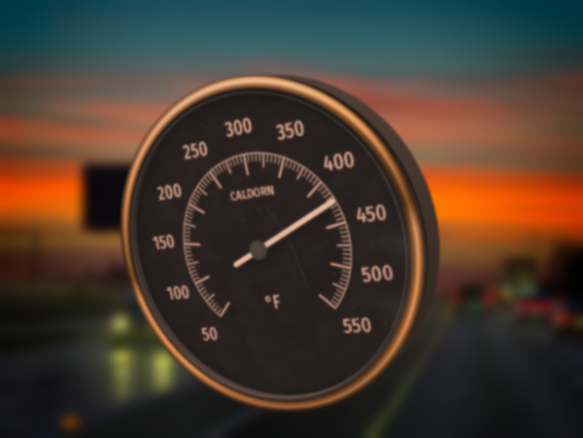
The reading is 425 °F
